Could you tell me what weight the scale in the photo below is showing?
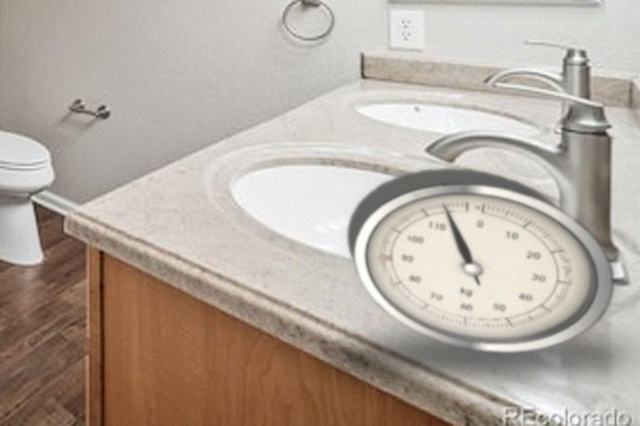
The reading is 115 kg
